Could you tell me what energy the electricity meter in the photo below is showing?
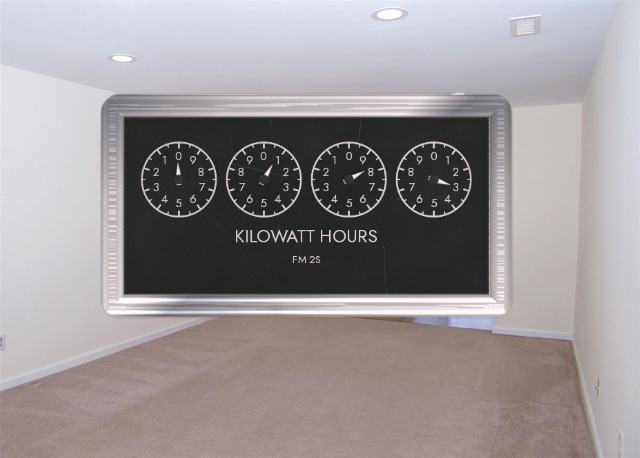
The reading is 83 kWh
